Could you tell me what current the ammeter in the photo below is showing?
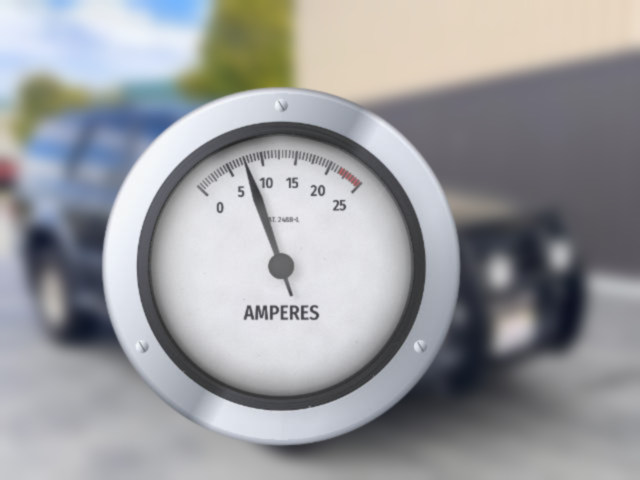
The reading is 7.5 A
